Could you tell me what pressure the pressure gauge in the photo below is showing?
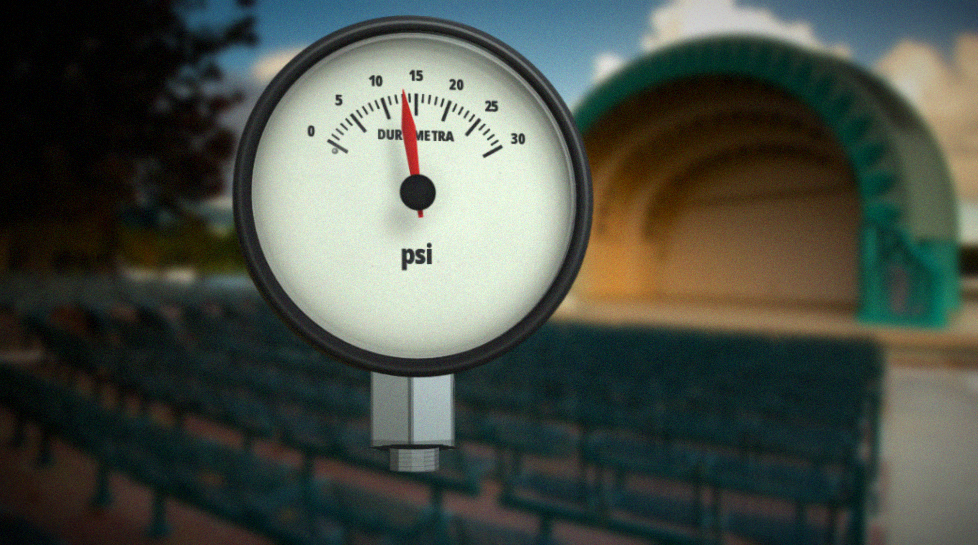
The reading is 13 psi
